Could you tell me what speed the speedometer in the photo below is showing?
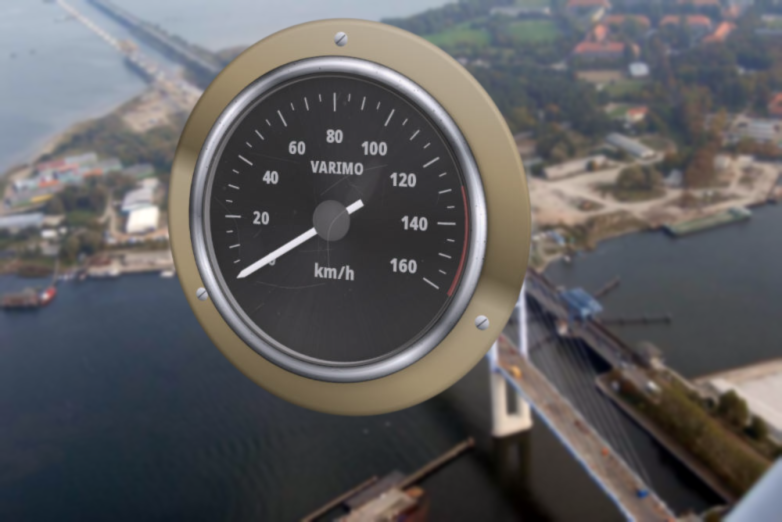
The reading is 0 km/h
